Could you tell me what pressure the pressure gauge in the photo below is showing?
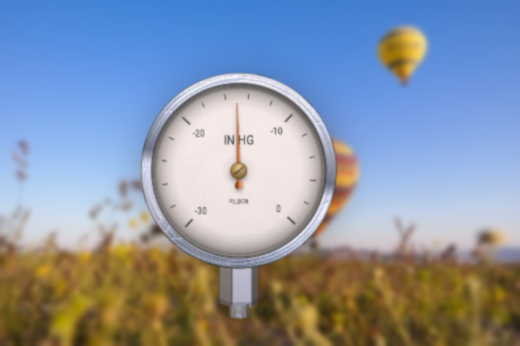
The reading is -15 inHg
